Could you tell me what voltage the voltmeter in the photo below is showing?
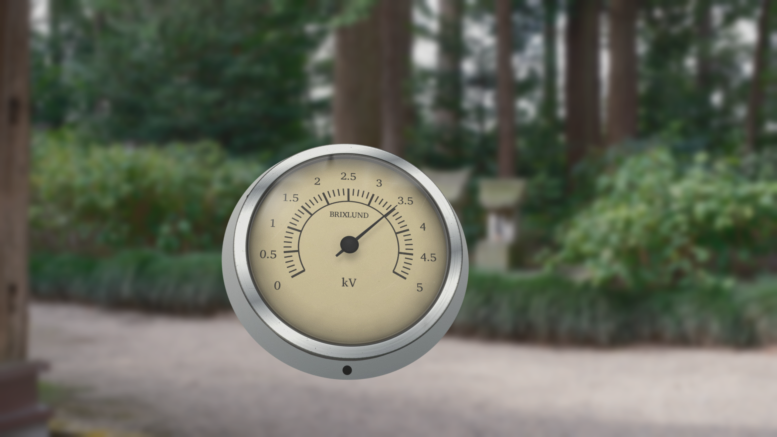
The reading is 3.5 kV
